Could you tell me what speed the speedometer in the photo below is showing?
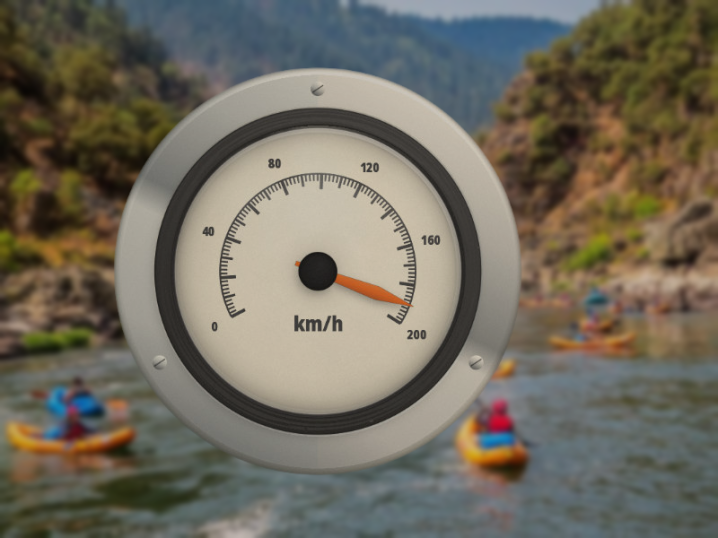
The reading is 190 km/h
